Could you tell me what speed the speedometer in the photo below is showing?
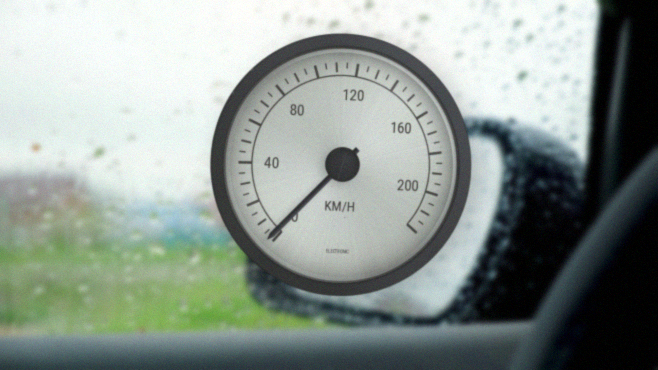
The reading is 2.5 km/h
